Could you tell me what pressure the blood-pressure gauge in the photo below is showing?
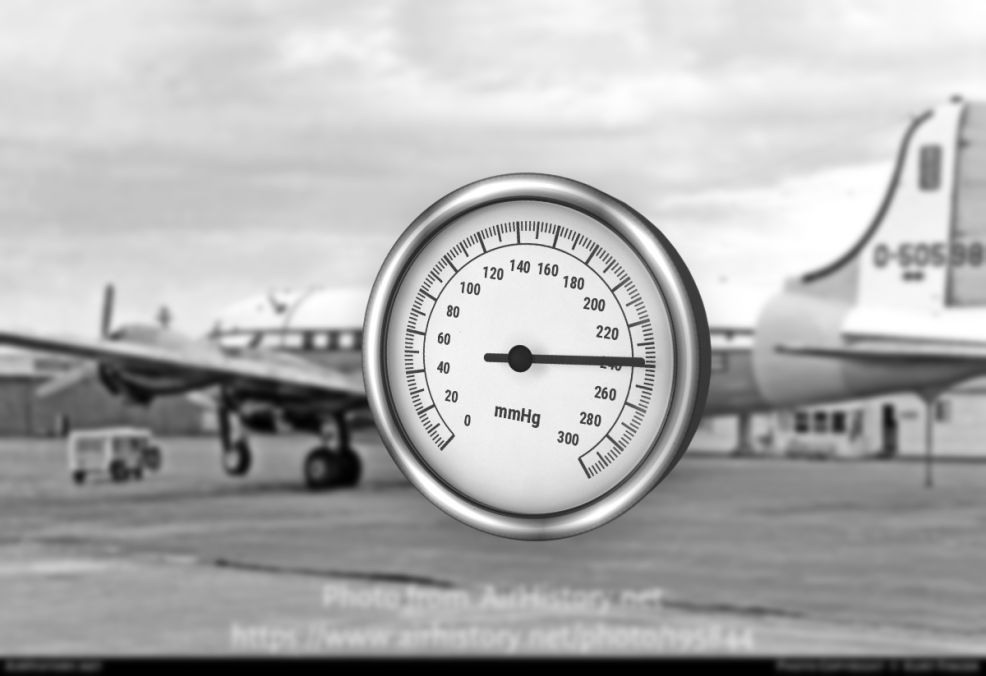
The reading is 238 mmHg
